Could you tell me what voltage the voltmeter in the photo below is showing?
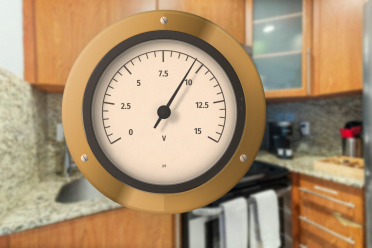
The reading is 9.5 V
